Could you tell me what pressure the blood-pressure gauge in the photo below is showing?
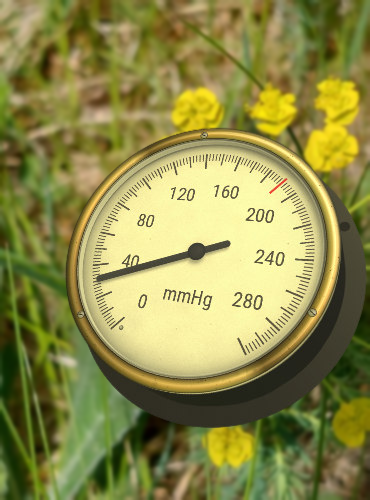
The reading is 30 mmHg
